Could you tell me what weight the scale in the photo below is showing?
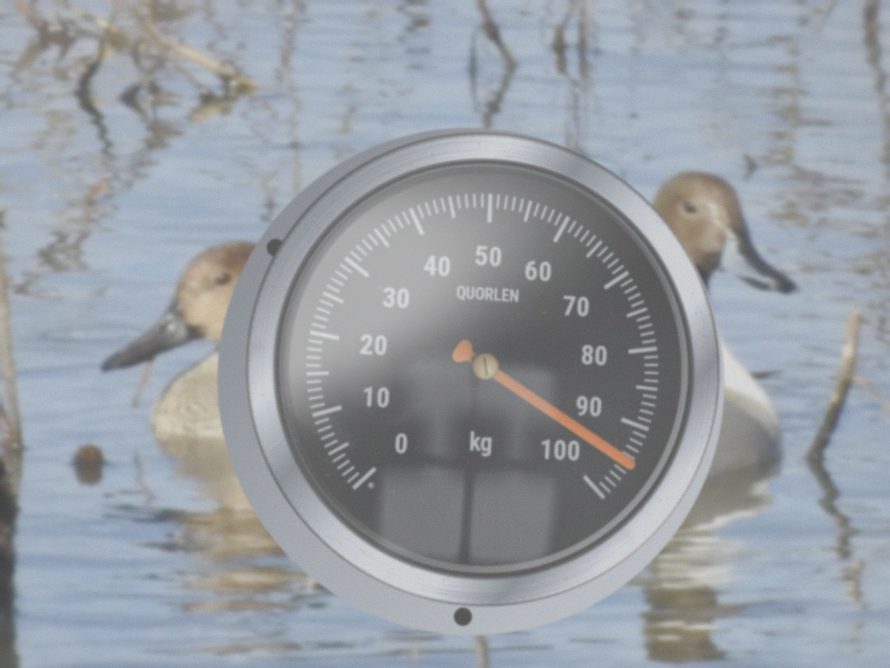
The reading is 95 kg
